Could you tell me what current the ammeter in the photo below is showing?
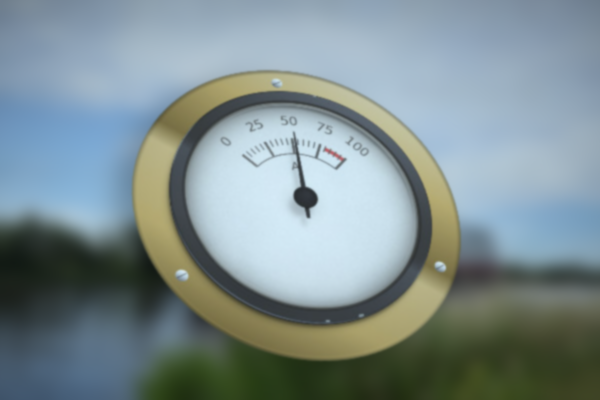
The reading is 50 A
